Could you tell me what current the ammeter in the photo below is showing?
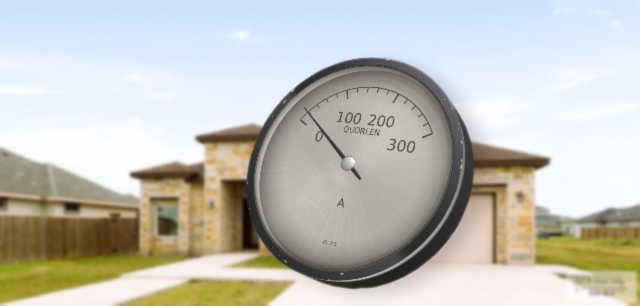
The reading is 20 A
